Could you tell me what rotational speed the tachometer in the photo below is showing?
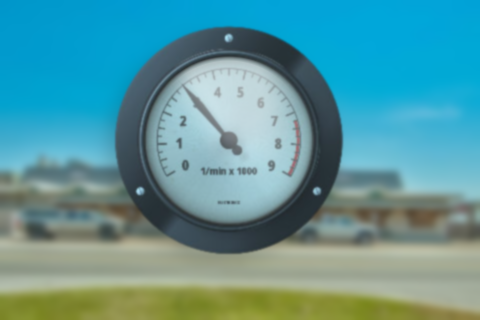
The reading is 3000 rpm
